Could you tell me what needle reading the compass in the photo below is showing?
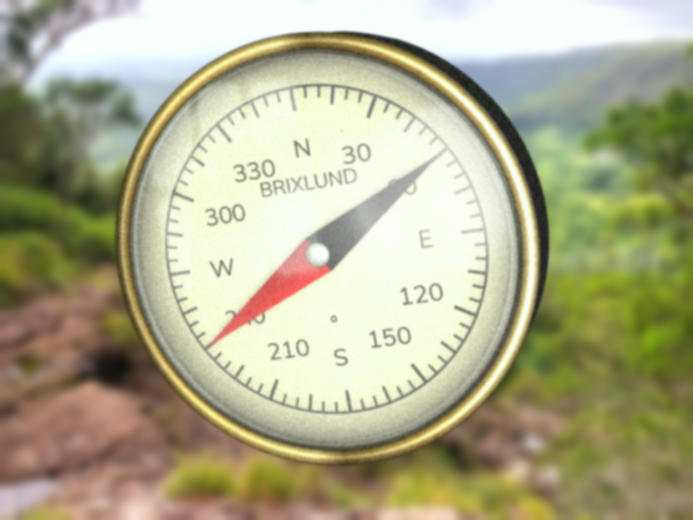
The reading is 240 °
